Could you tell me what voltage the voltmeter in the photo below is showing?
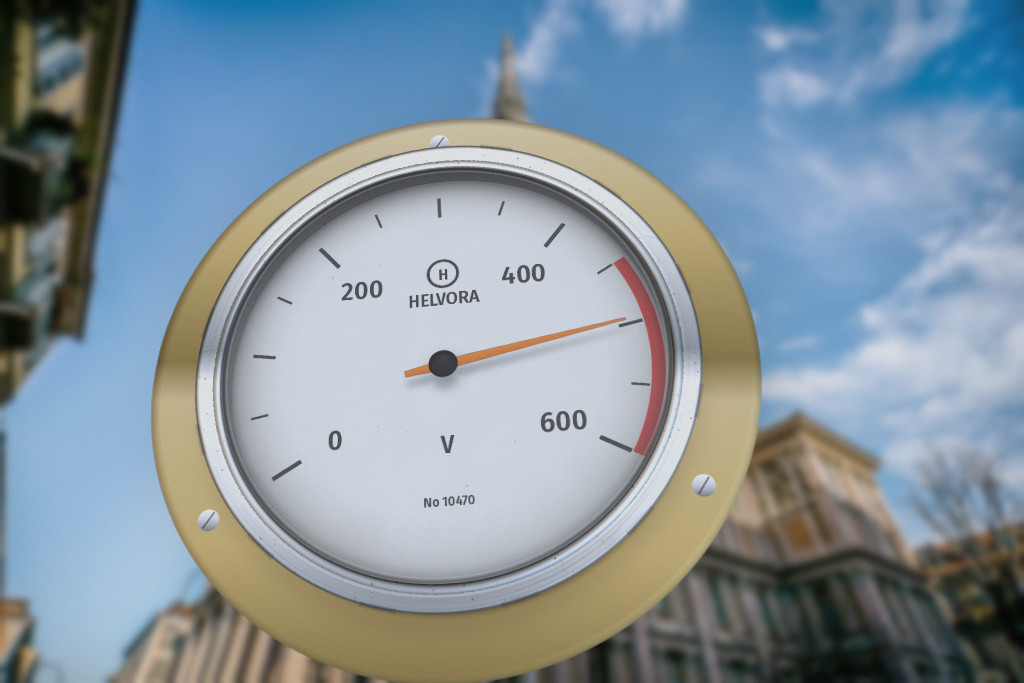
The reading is 500 V
